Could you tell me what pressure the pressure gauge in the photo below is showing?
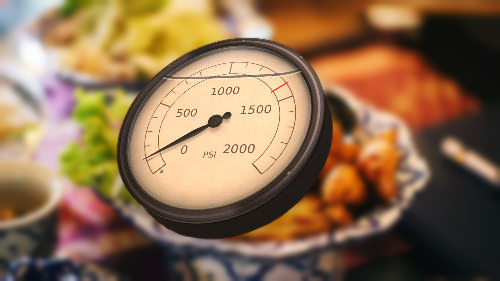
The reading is 100 psi
